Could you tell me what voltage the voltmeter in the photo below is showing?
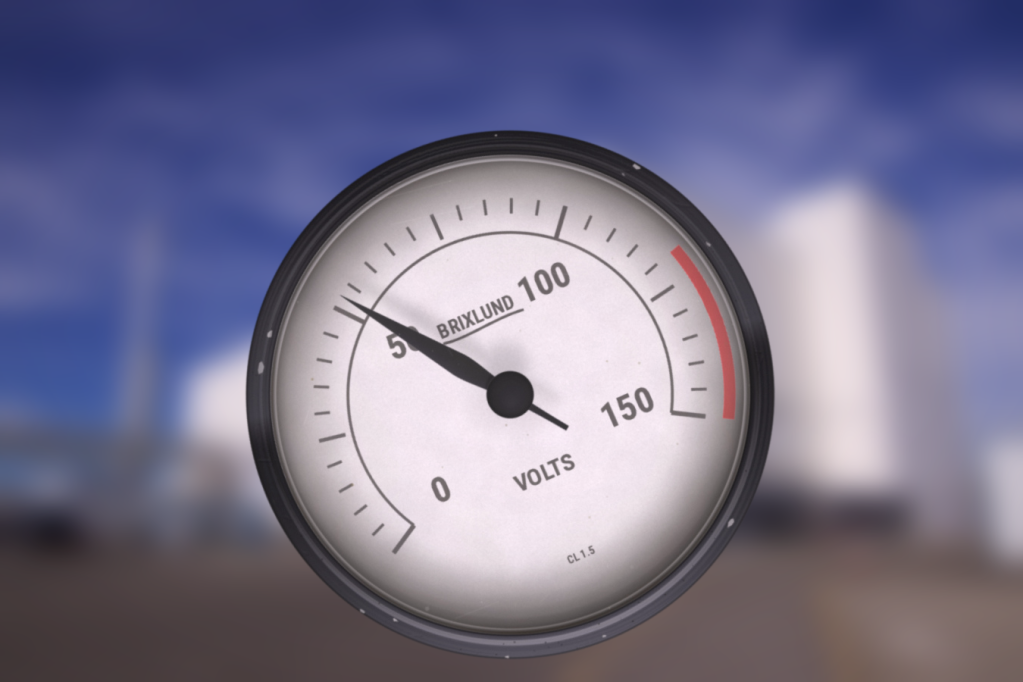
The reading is 52.5 V
